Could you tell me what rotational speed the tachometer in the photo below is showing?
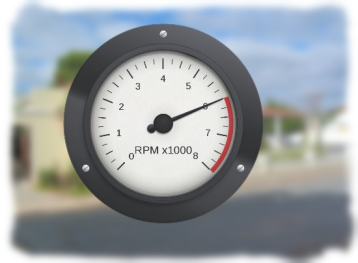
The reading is 6000 rpm
